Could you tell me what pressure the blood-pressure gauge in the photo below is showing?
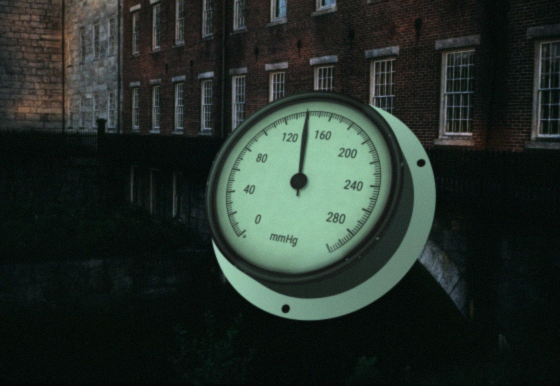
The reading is 140 mmHg
